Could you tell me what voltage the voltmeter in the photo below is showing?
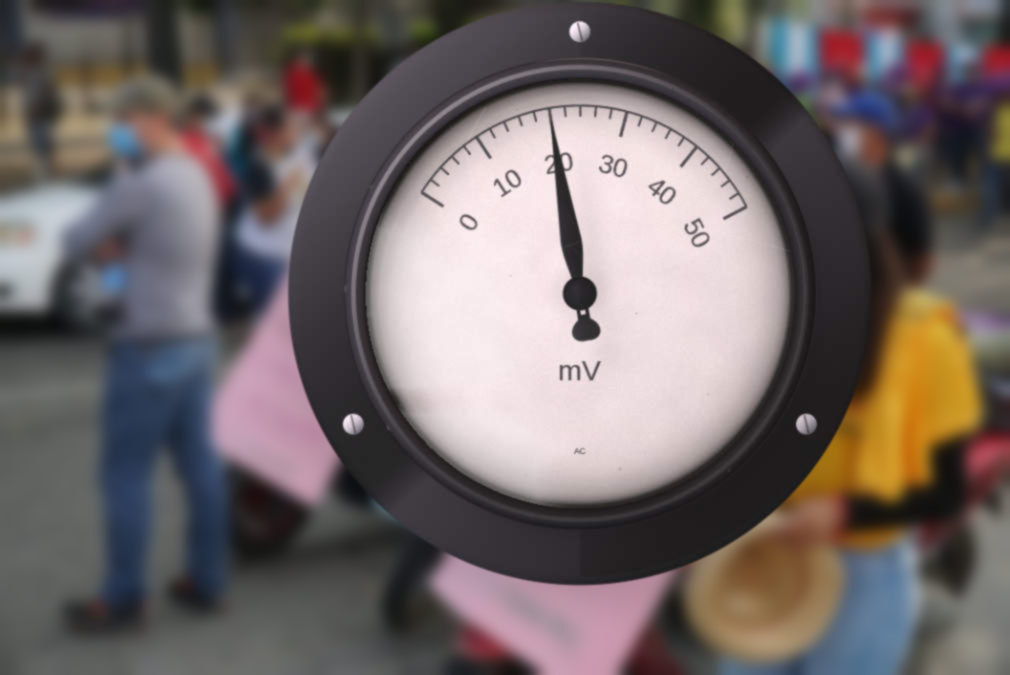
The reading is 20 mV
